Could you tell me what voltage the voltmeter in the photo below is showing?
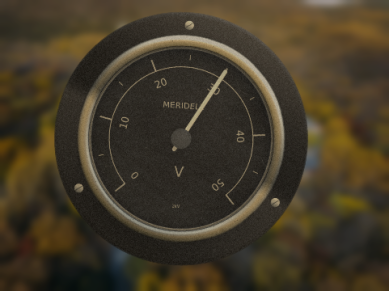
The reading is 30 V
